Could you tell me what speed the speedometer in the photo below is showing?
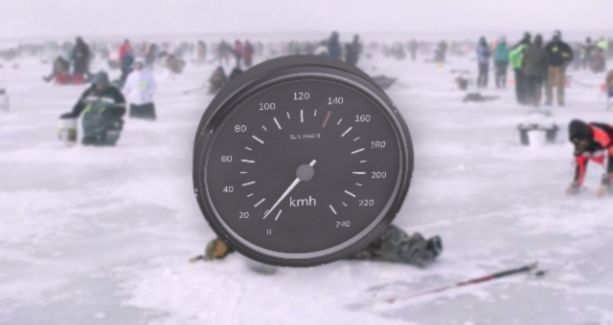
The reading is 10 km/h
